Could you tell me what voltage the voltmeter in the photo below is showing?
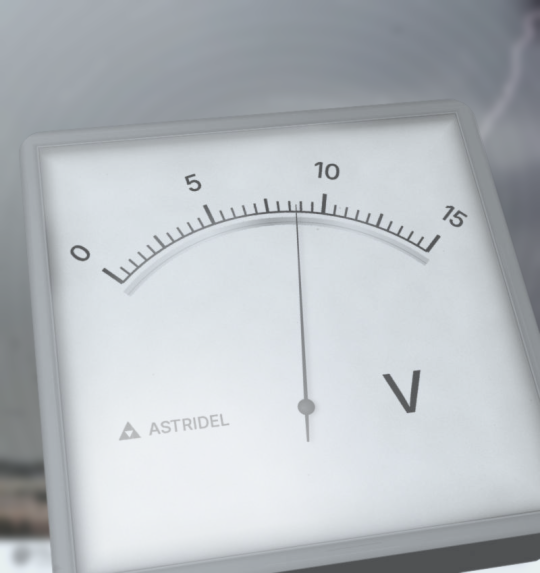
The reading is 8.75 V
